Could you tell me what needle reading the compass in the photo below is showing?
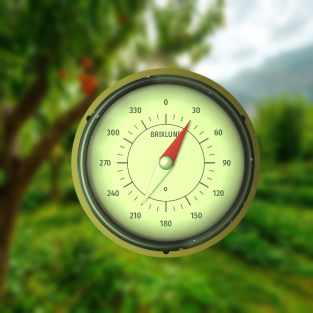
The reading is 30 °
